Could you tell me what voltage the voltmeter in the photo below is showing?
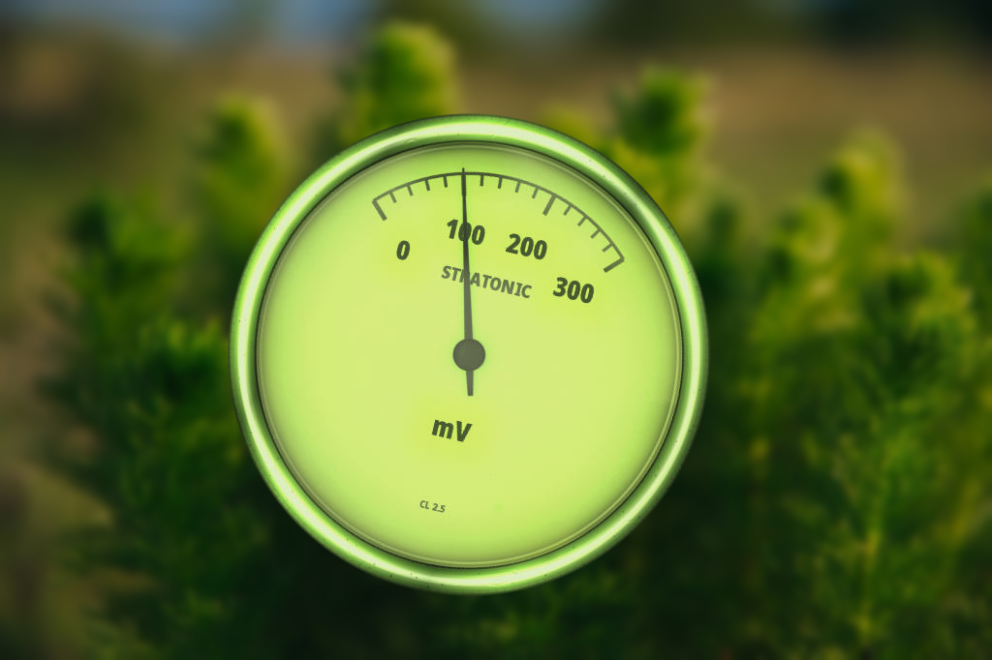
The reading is 100 mV
